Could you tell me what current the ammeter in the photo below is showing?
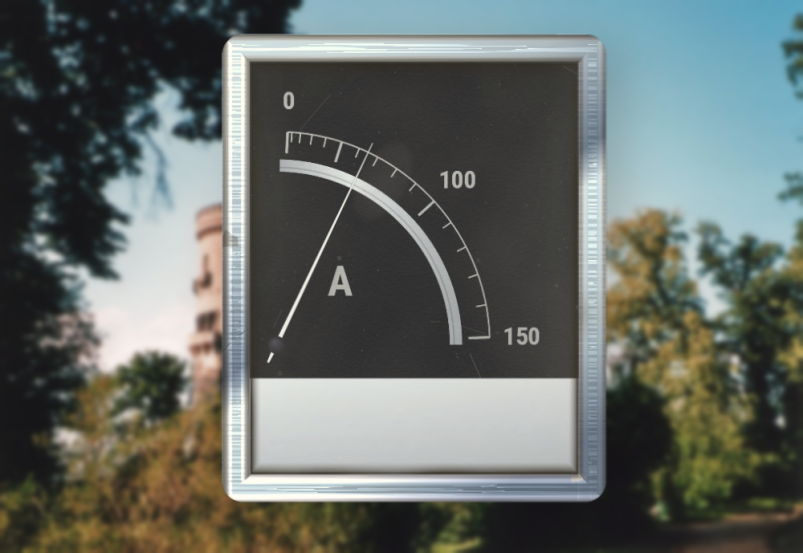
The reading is 65 A
